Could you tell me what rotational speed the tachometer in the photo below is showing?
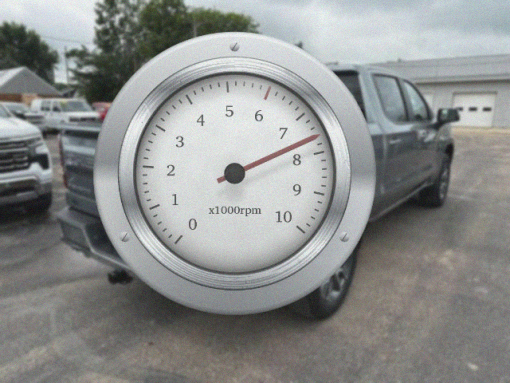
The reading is 7600 rpm
